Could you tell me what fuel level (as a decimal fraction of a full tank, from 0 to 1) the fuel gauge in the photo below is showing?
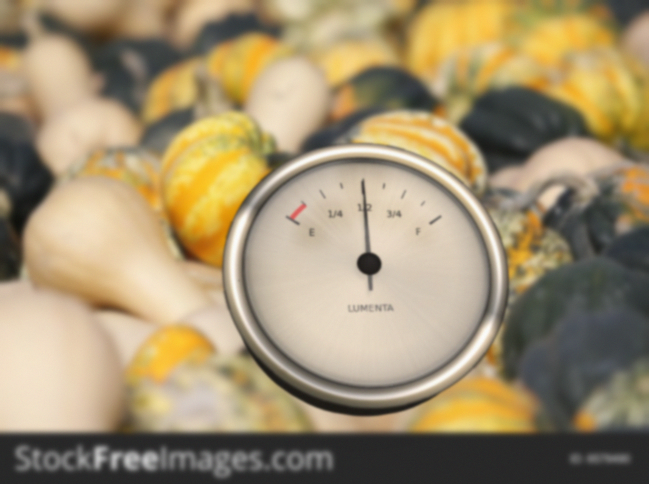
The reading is 0.5
